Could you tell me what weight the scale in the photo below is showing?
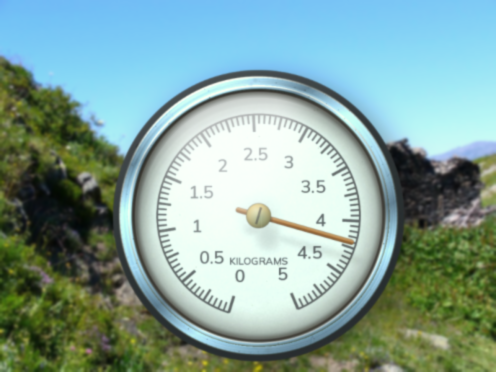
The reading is 4.2 kg
